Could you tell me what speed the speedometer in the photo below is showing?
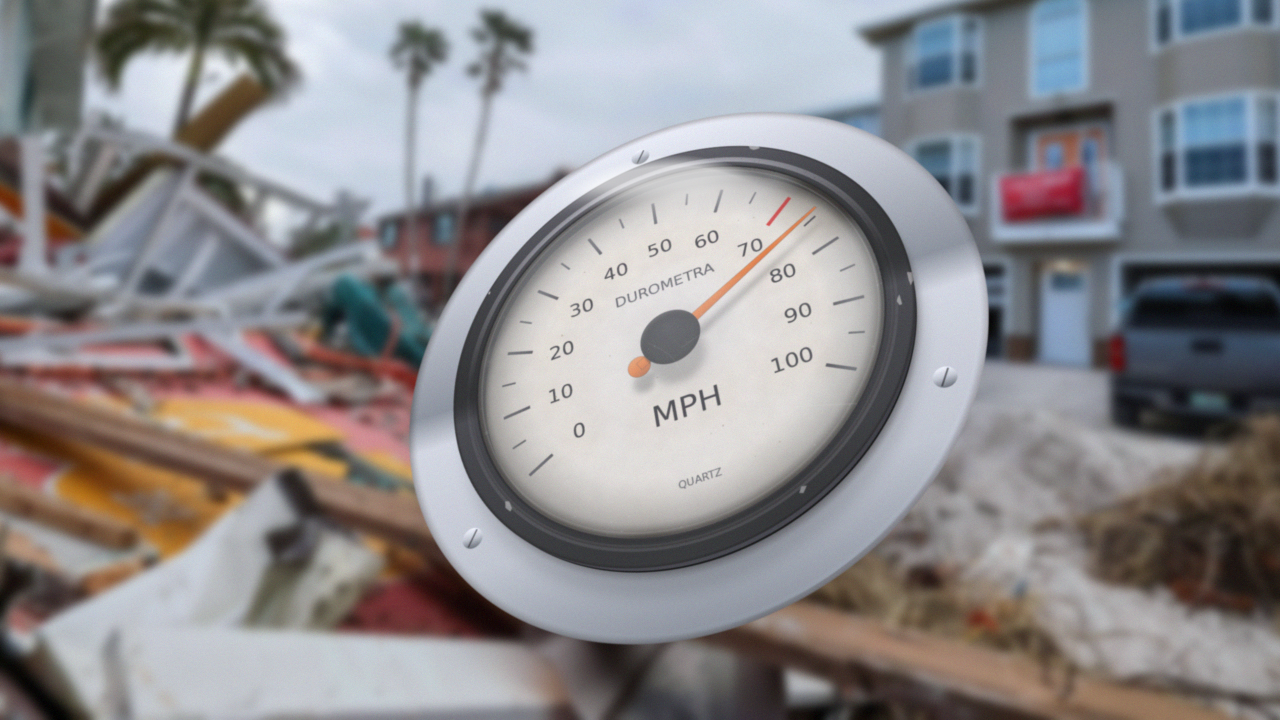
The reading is 75 mph
